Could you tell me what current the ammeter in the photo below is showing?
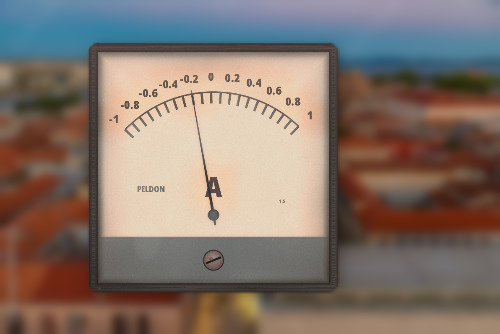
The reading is -0.2 A
